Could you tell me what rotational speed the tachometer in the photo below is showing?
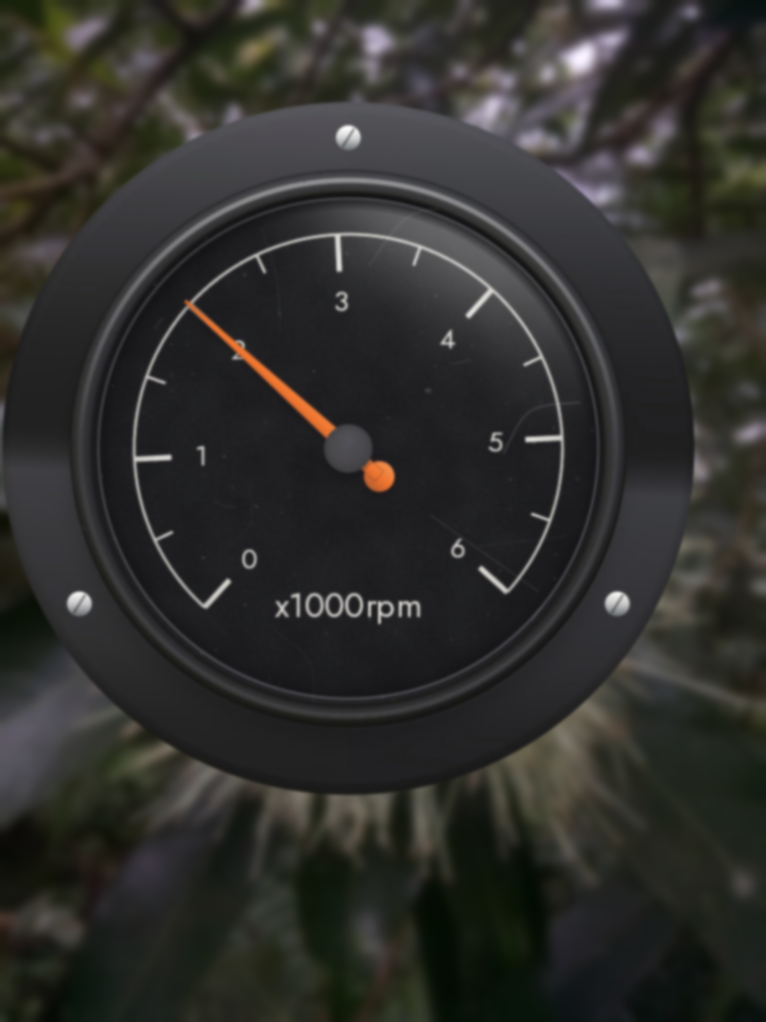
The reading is 2000 rpm
